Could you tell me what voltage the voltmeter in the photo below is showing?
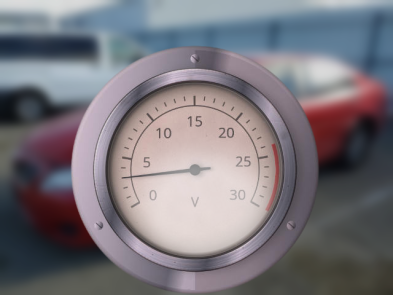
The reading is 3 V
